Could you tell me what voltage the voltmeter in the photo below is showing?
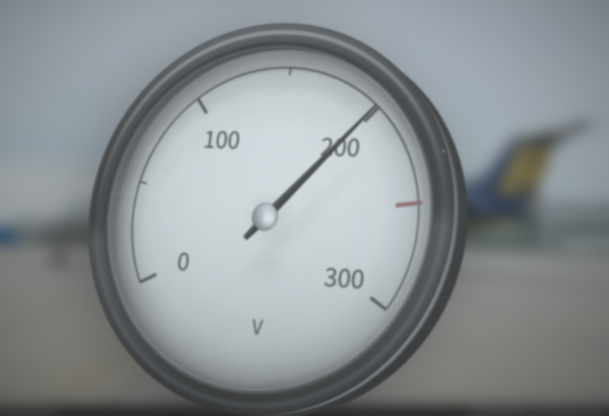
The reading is 200 V
